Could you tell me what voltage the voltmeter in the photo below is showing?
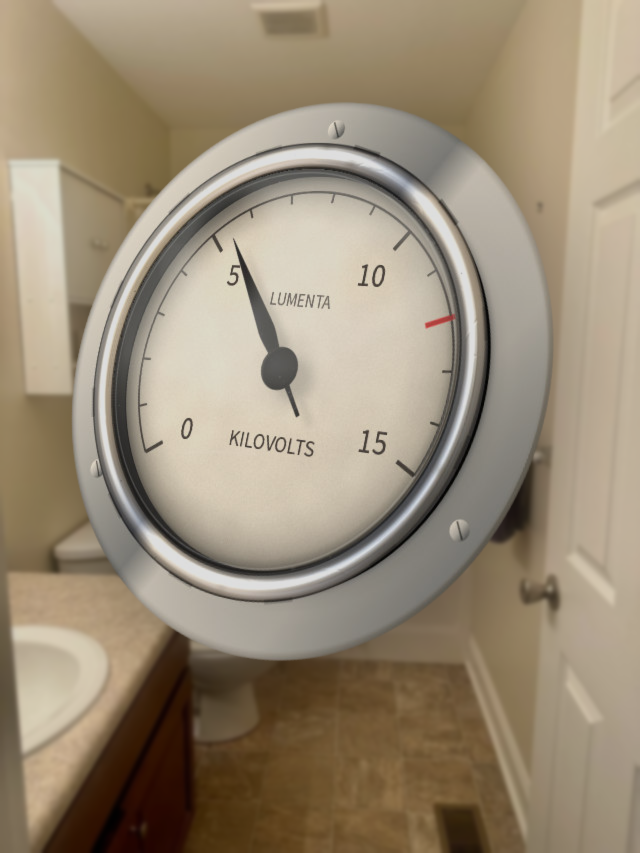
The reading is 5.5 kV
